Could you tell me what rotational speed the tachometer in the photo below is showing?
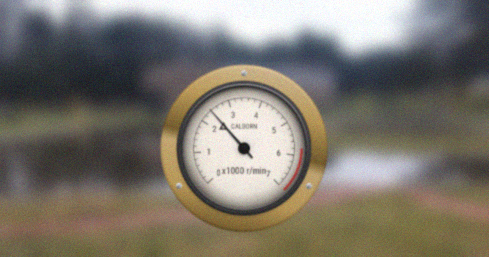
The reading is 2400 rpm
